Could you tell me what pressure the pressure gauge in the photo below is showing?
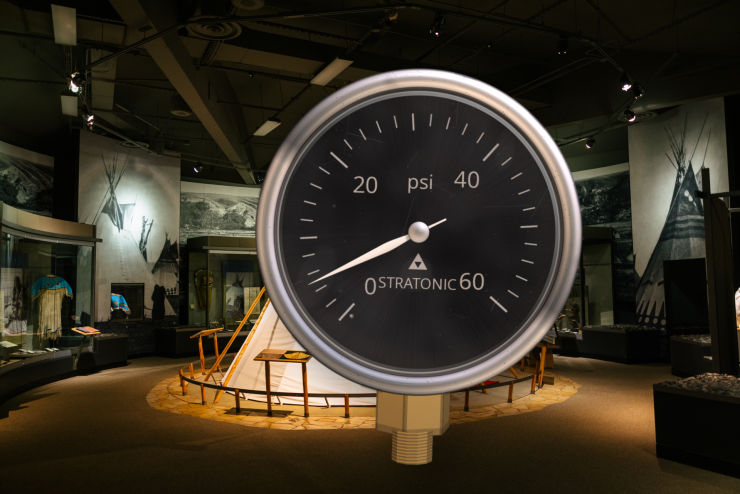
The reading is 5 psi
